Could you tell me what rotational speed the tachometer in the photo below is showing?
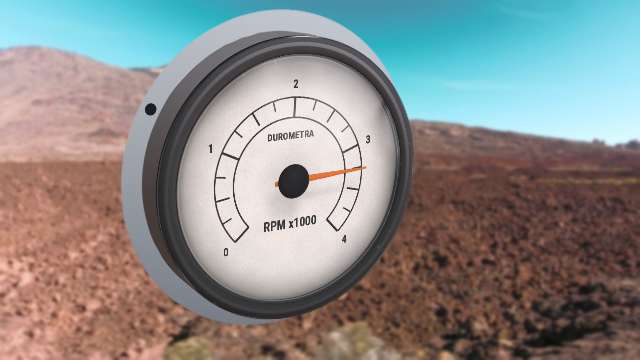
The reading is 3250 rpm
